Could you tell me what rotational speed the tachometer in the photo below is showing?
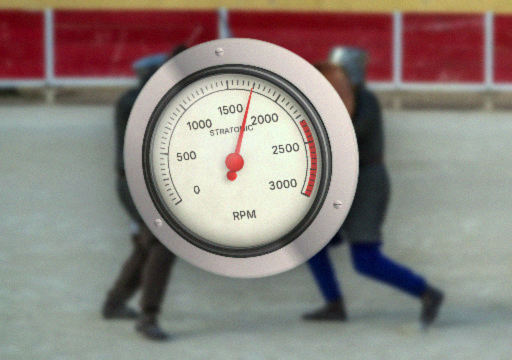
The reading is 1750 rpm
